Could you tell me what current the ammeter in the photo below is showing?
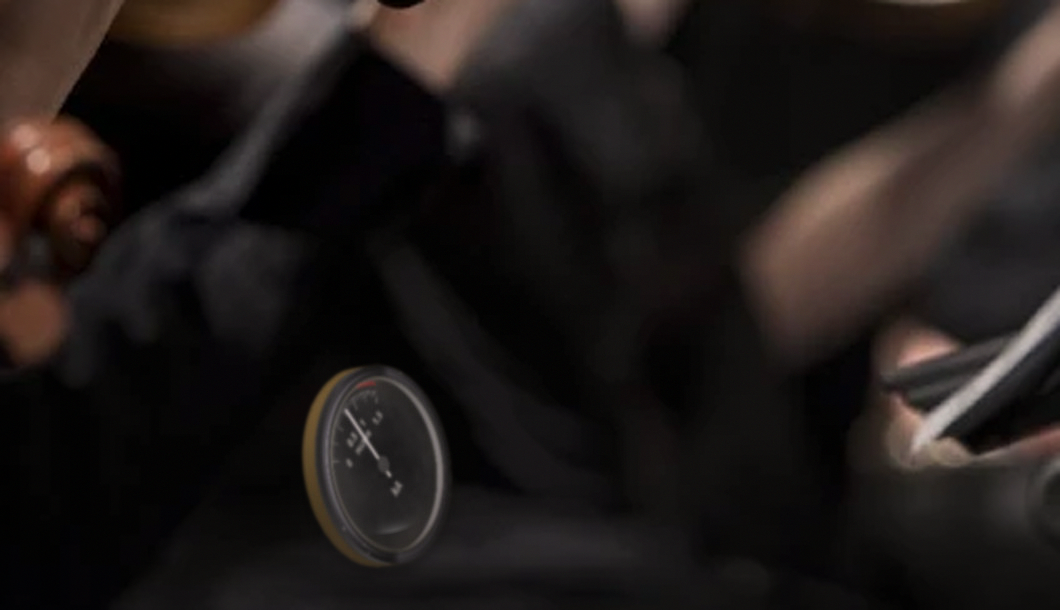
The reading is 0.75 kA
